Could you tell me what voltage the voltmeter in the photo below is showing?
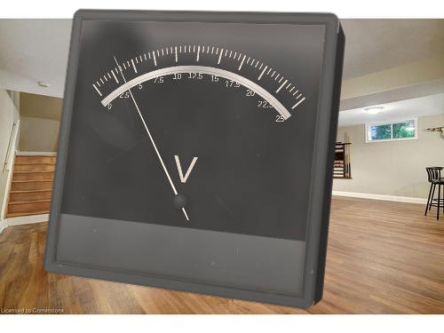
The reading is 3.5 V
